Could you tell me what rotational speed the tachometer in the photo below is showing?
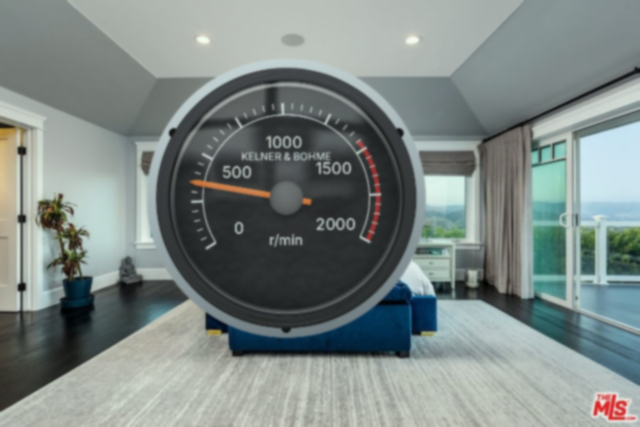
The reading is 350 rpm
